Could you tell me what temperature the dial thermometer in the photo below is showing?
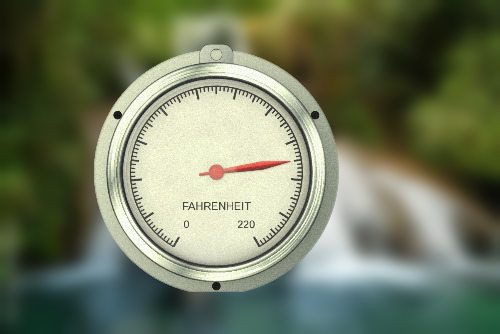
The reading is 170 °F
